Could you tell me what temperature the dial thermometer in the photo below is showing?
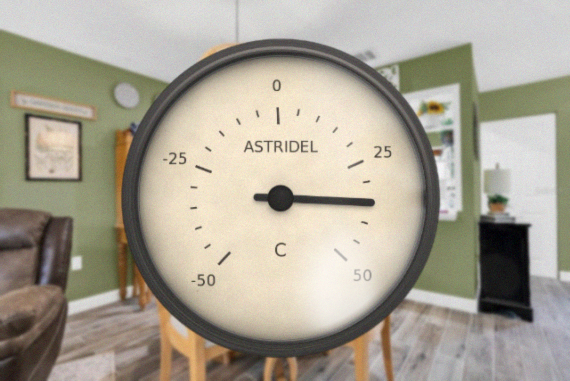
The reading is 35 °C
